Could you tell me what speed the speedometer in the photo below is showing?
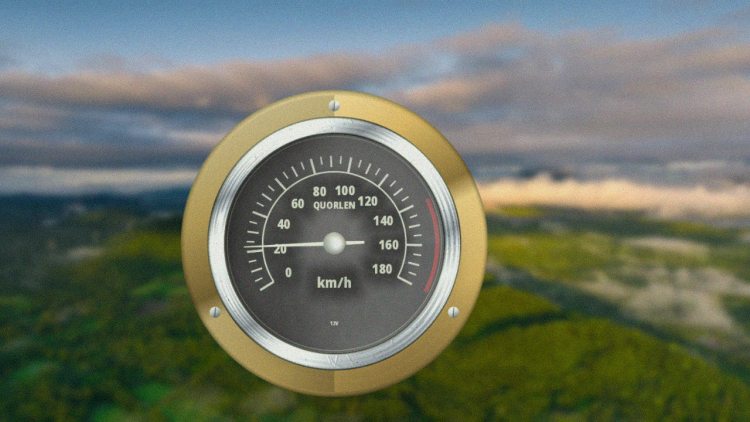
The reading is 22.5 km/h
